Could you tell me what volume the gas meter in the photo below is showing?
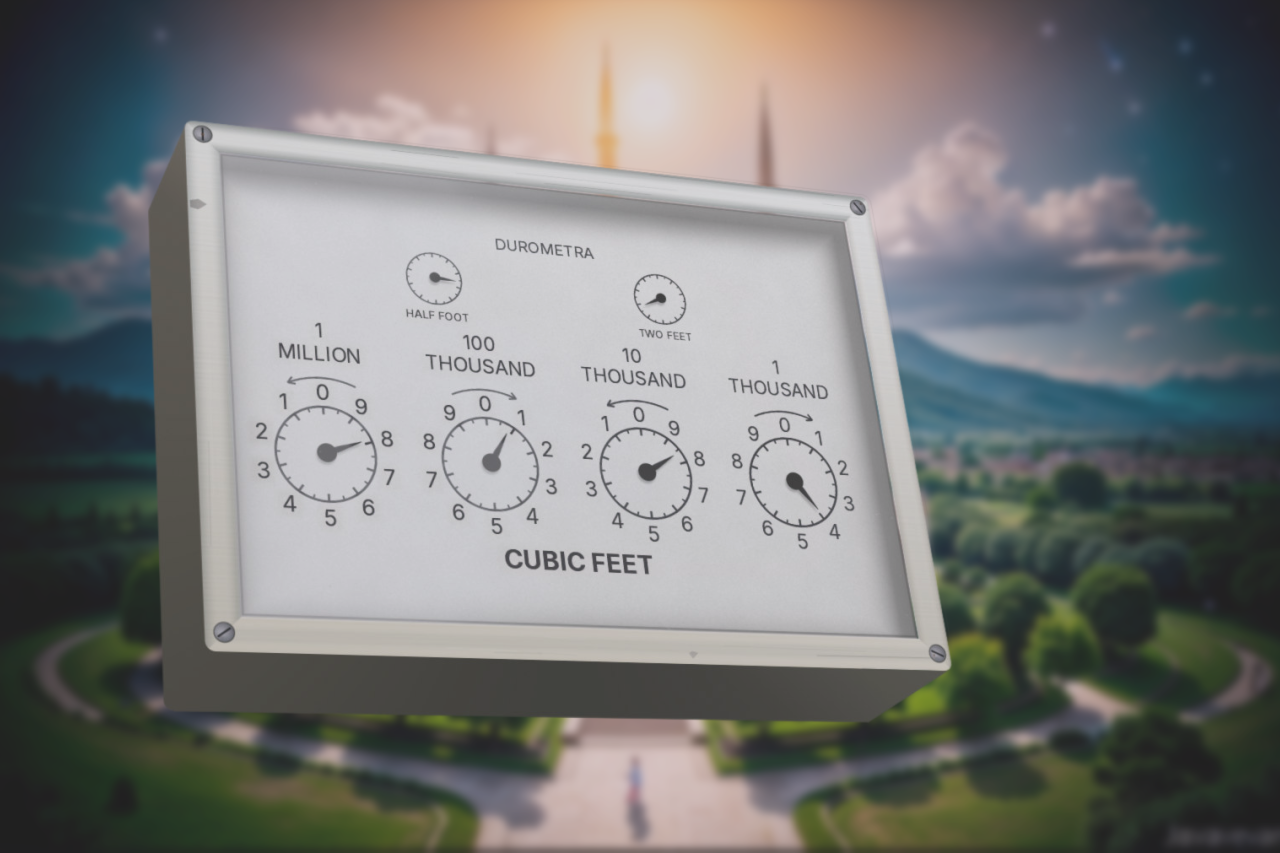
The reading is 808400 ft³
